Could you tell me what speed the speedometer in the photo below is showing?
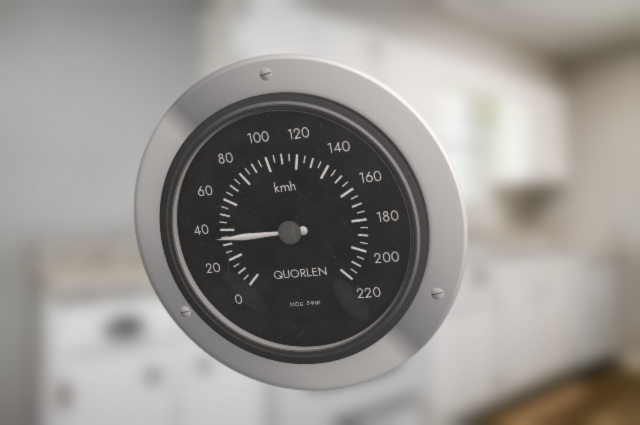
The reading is 35 km/h
